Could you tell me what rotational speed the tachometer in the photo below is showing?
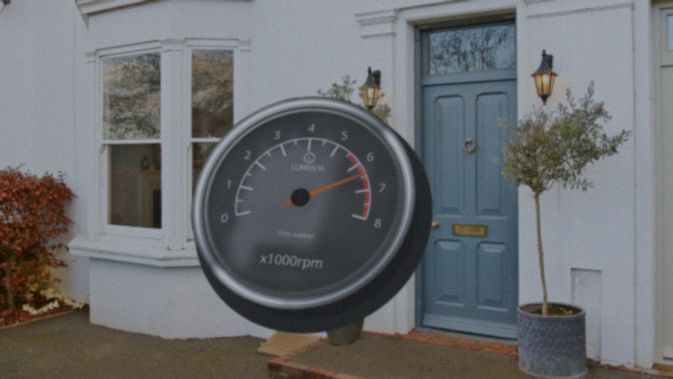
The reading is 6500 rpm
